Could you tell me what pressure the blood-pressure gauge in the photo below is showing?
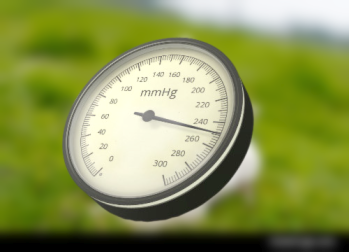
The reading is 250 mmHg
